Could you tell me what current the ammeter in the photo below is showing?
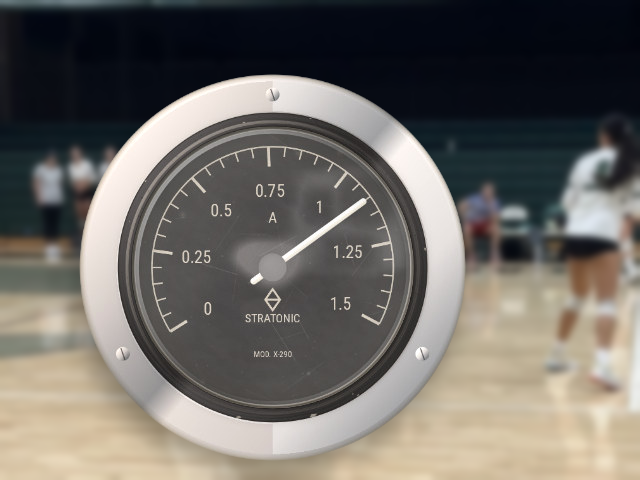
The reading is 1.1 A
